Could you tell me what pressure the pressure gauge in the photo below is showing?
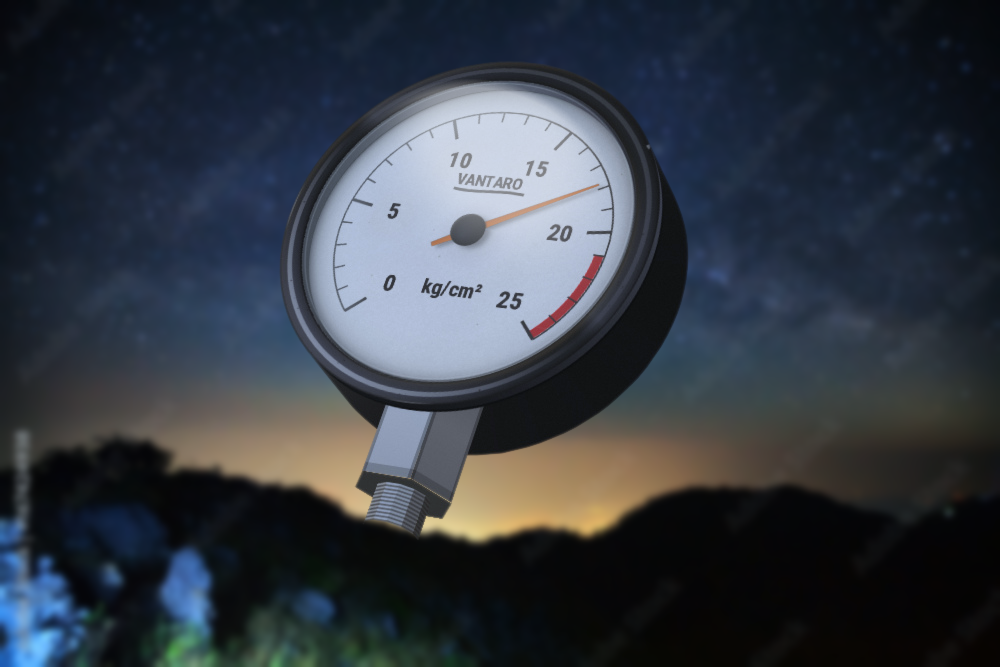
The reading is 18 kg/cm²
